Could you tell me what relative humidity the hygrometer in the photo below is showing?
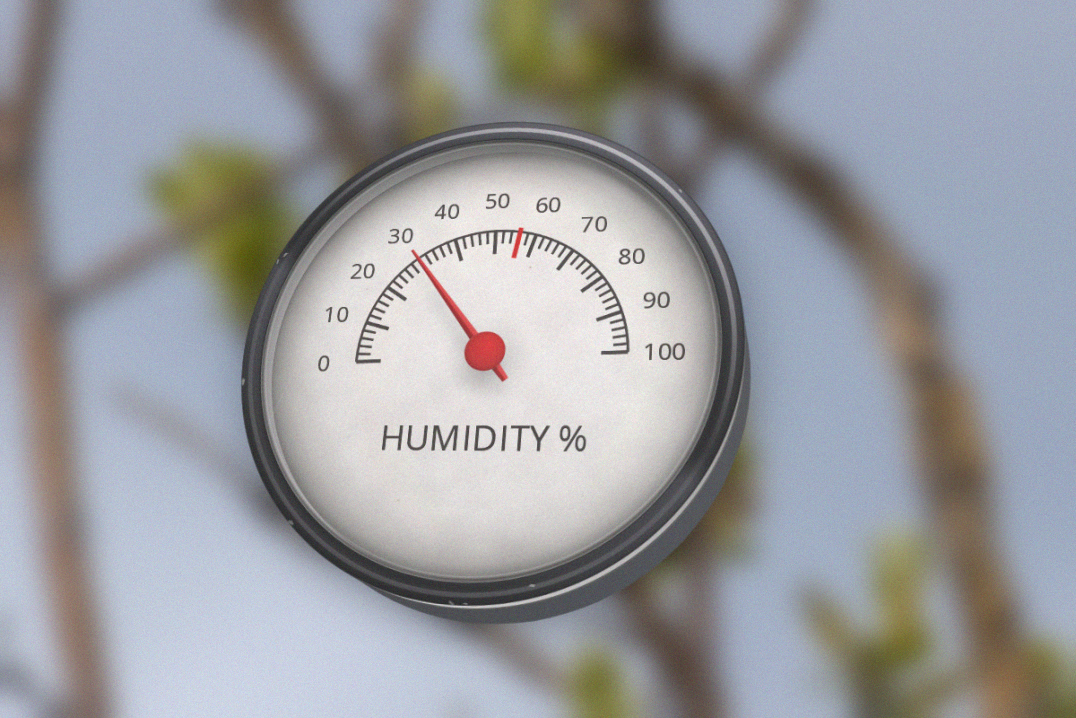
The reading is 30 %
